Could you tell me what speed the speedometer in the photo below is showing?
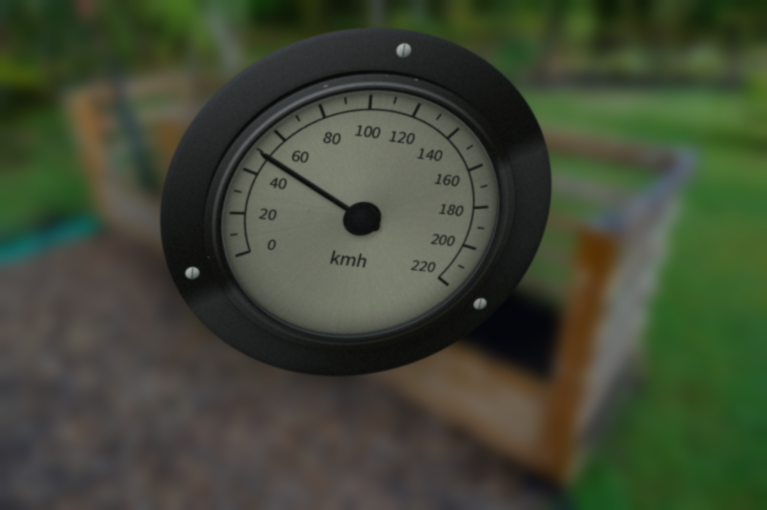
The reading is 50 km/h
